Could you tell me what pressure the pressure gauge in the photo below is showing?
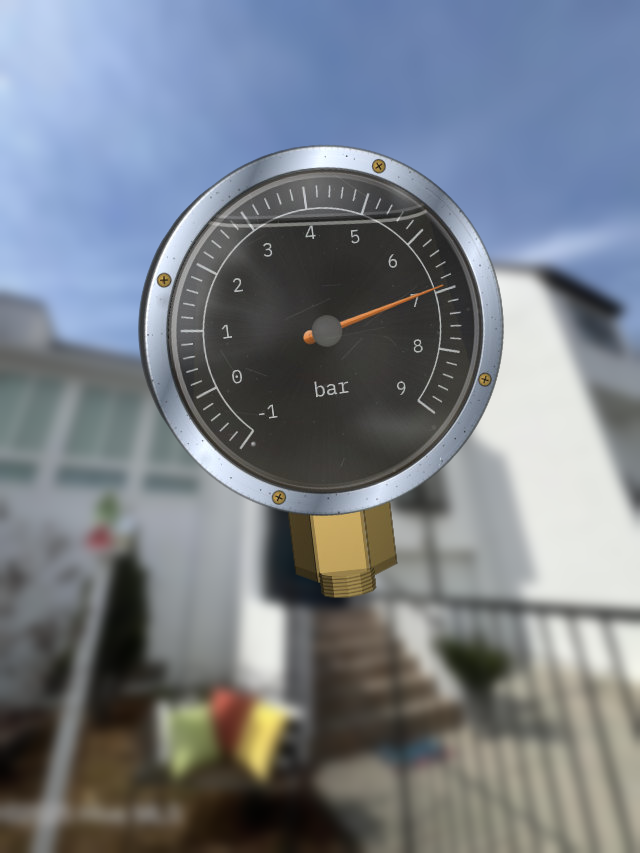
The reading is 6.9 bar
